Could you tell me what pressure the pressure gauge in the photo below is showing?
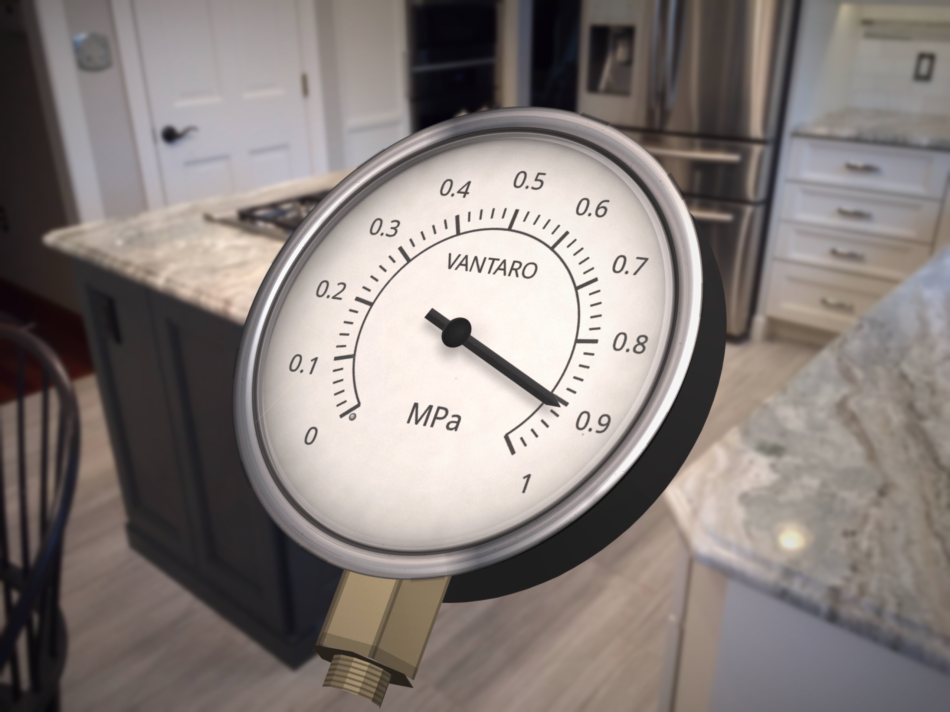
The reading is 0.91 MPa
